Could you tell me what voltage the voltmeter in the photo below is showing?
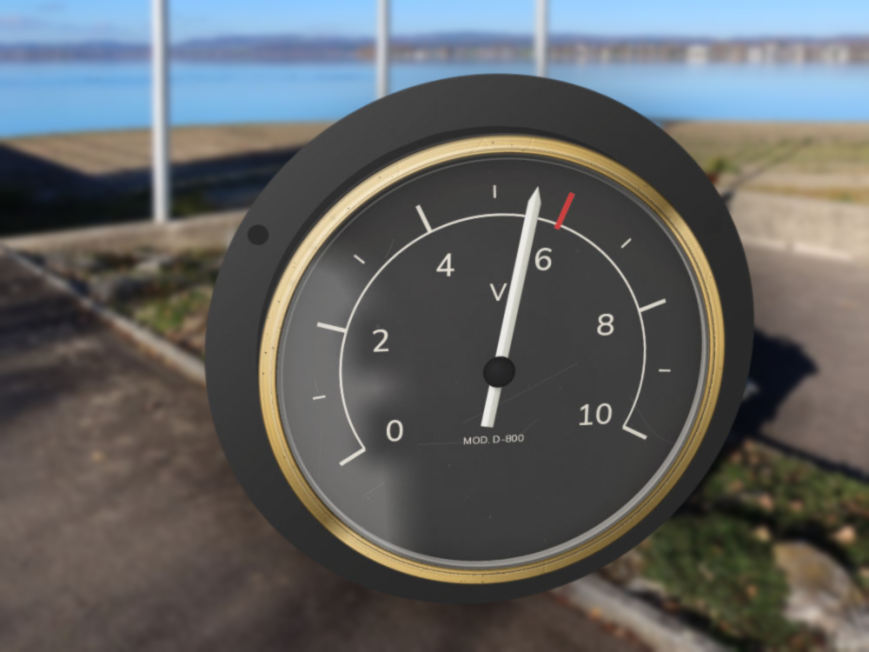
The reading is 5.5 V
